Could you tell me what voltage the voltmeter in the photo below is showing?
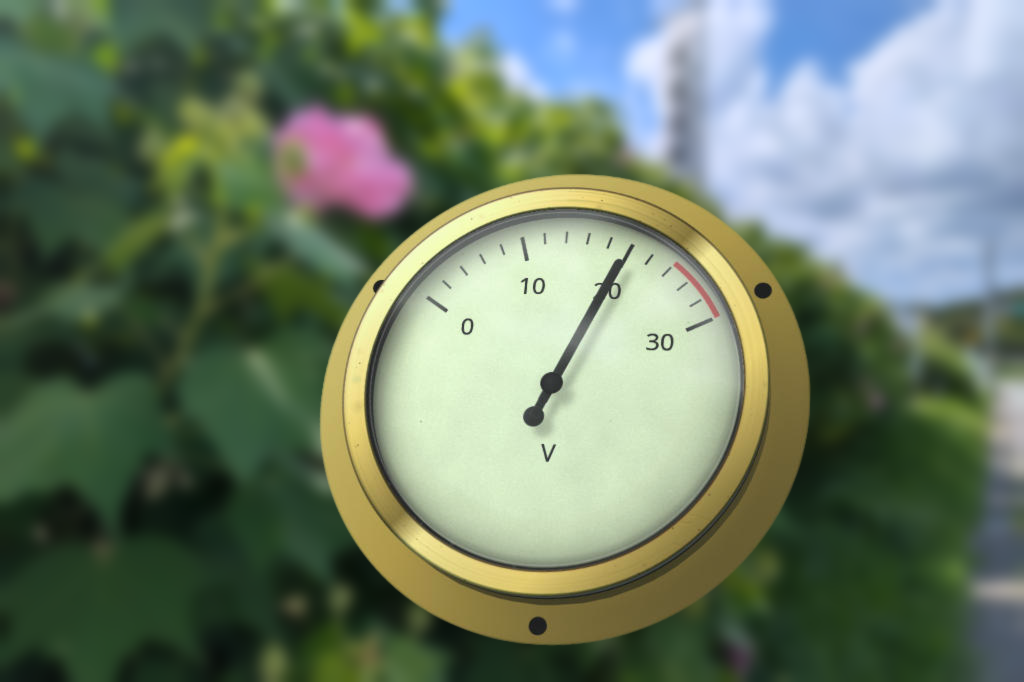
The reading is 20 V
